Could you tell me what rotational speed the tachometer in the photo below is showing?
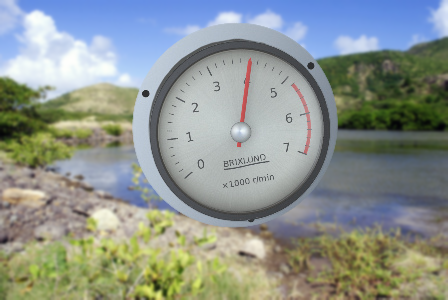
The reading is 4000 rpm
